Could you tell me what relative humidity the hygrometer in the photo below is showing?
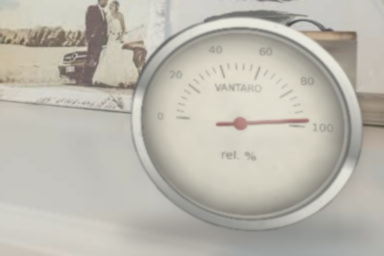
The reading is 96 %
